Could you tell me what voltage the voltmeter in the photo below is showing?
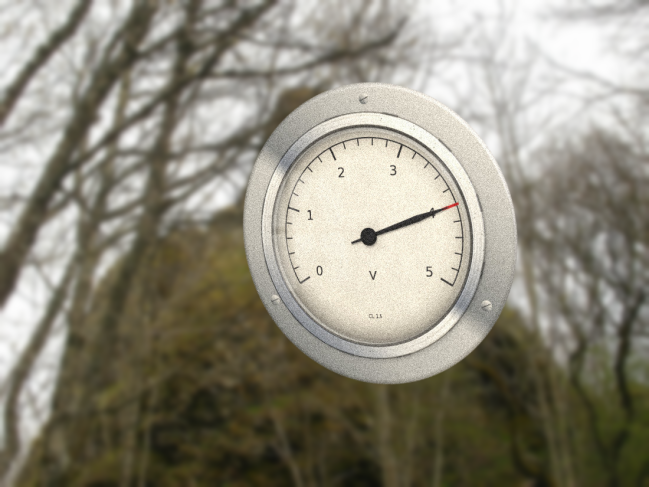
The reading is 4 V
